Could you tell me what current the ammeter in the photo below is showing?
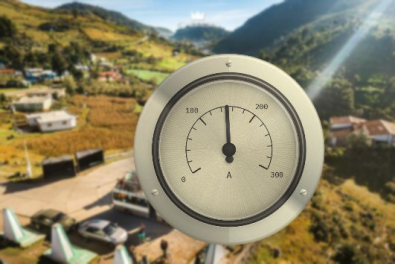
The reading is 150 A
